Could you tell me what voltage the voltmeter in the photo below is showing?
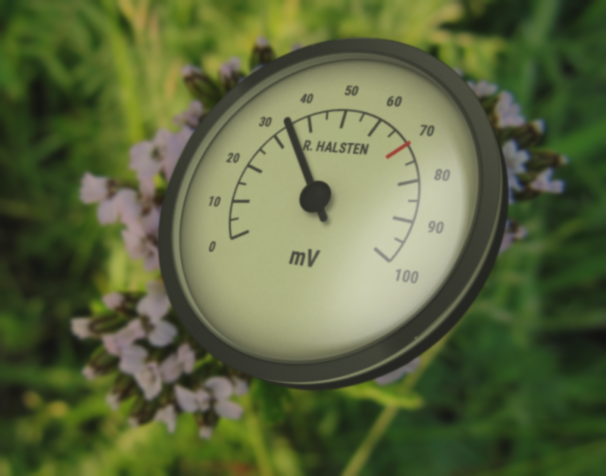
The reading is 35 mV
